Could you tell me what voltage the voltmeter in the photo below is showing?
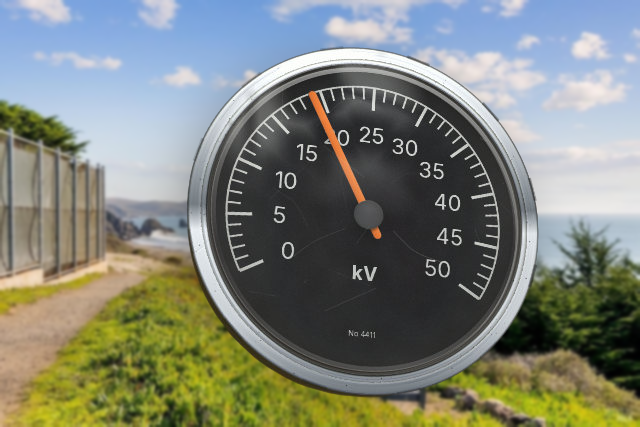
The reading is 19 kV
